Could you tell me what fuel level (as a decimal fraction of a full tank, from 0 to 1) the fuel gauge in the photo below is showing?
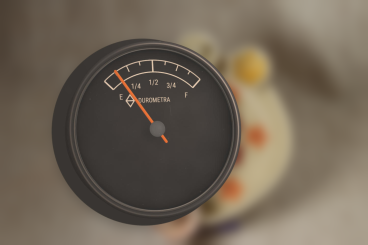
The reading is 0.125
